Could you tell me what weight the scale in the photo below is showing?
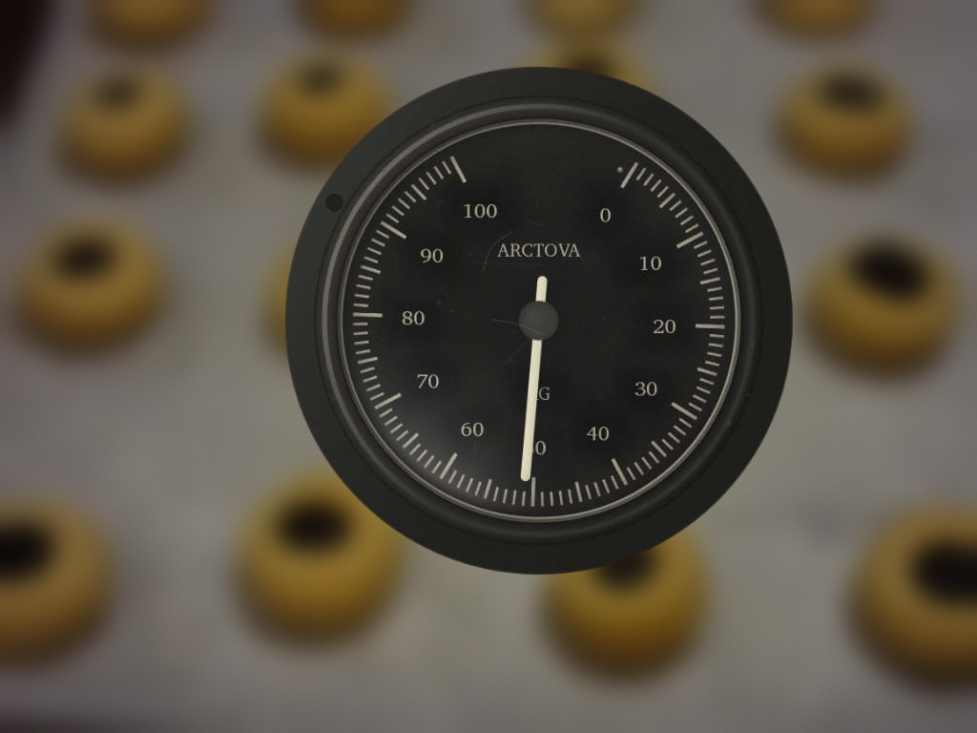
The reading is 51 kg
